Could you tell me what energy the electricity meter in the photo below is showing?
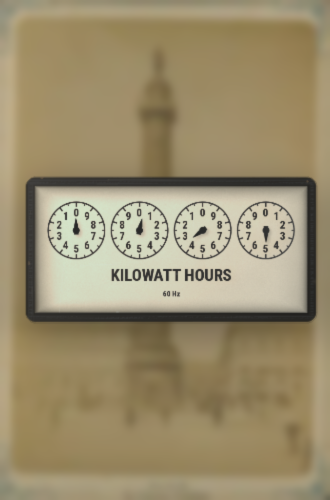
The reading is 35 kWh
